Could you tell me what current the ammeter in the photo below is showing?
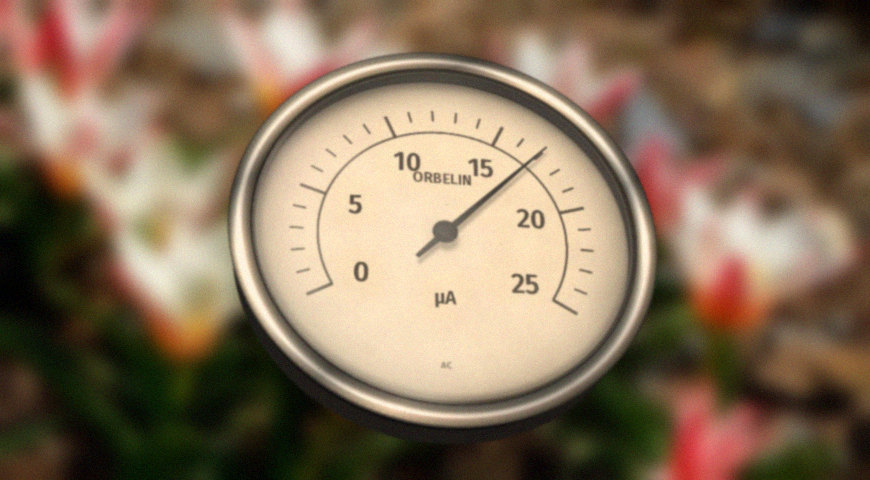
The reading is 17 µA
